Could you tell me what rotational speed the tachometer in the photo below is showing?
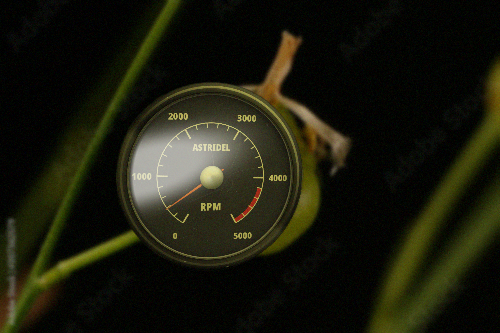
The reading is 400 rpm
